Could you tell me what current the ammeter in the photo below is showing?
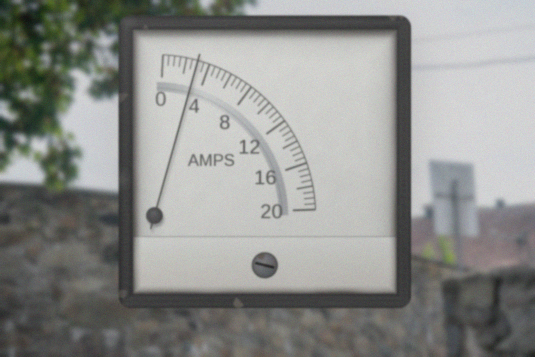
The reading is 3 A
